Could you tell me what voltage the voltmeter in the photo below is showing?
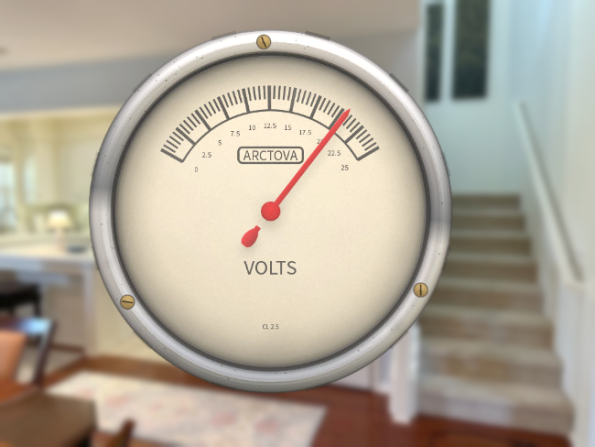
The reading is 20.5 V
